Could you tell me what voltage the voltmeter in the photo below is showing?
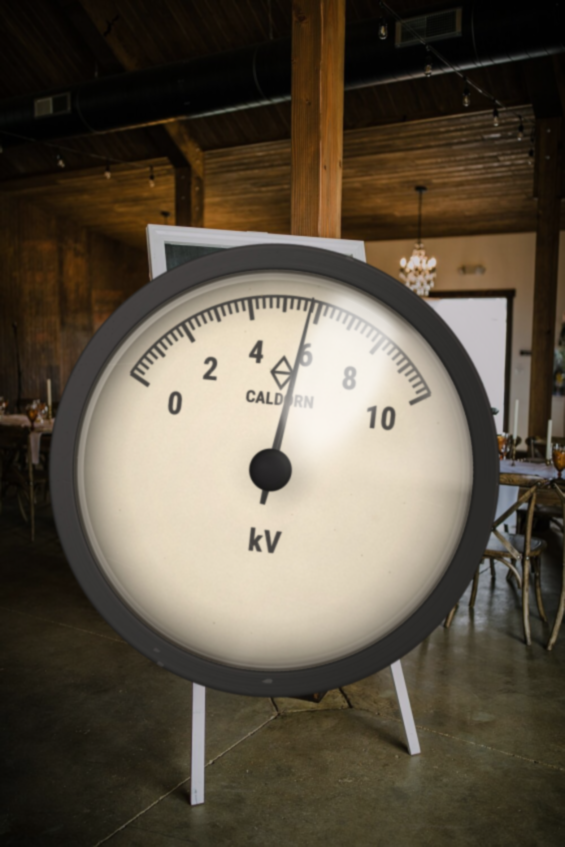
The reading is 5.8 kV
